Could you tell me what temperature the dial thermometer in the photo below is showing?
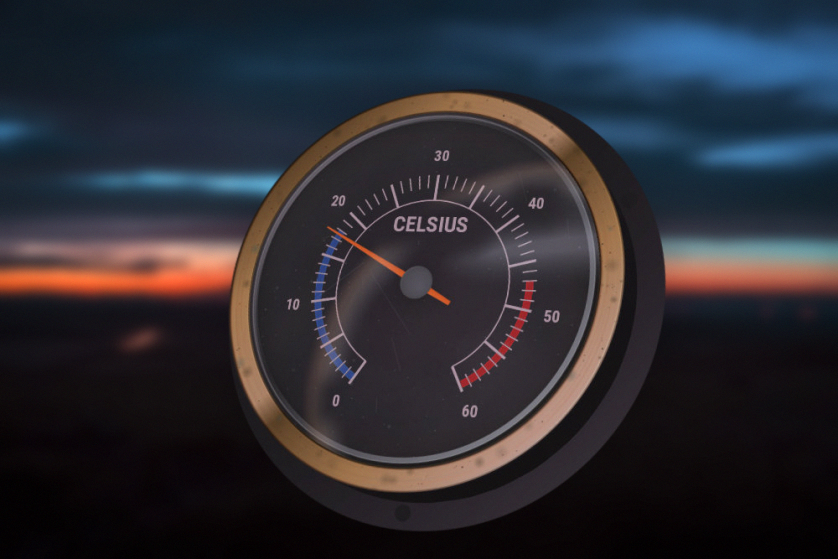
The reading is 17.5 °C
